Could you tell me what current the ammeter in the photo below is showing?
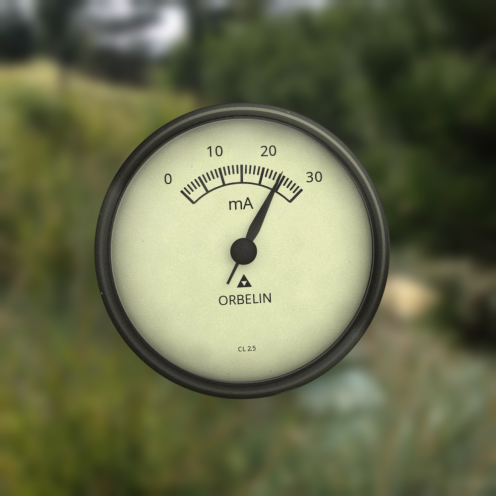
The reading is 24 mA
